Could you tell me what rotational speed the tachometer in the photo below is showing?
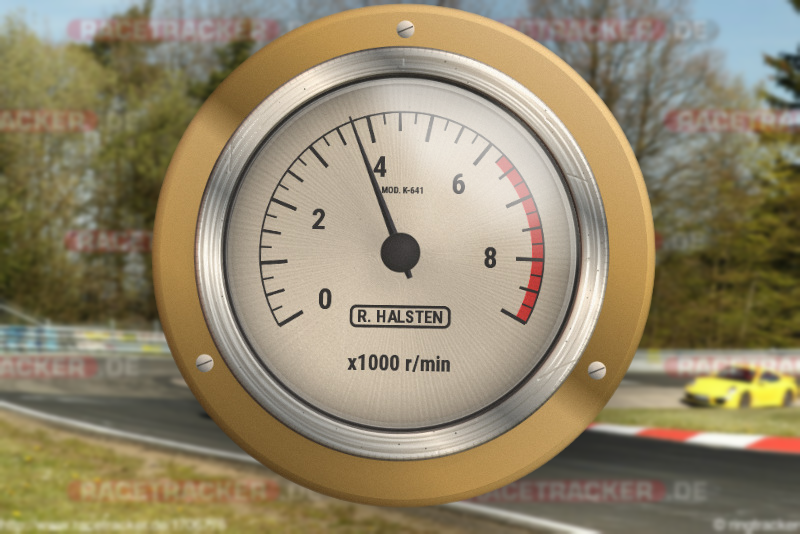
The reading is 3750 rpm
